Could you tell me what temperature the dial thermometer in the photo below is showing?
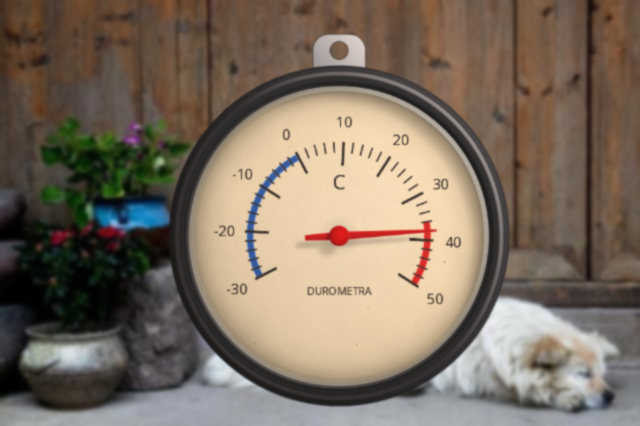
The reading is 38 °C
